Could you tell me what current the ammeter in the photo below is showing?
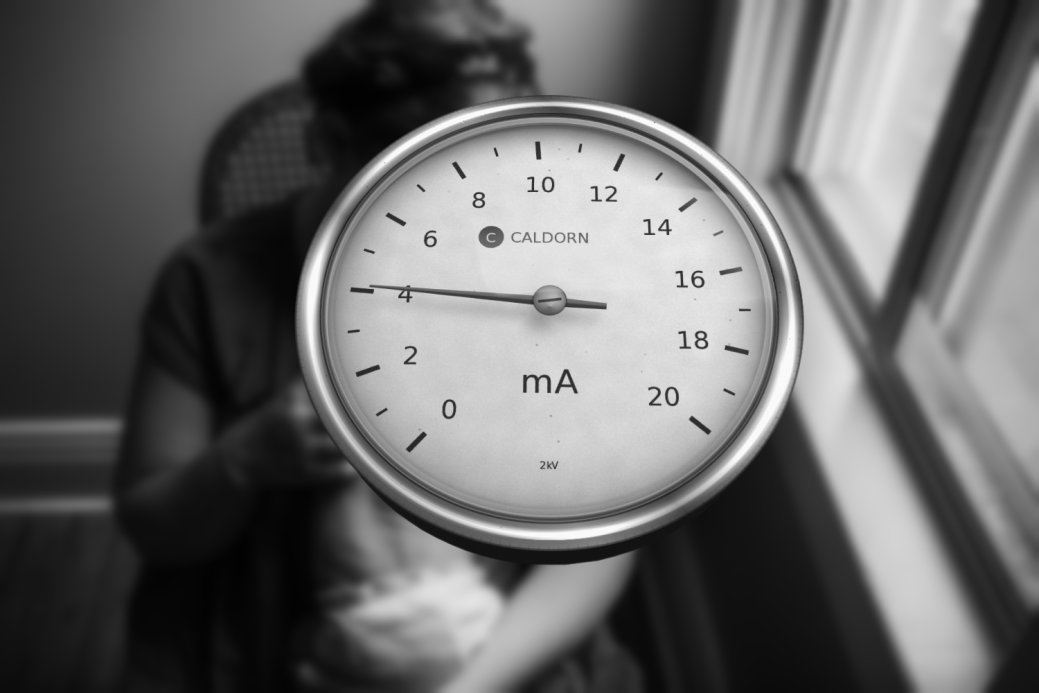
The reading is 4 mA
